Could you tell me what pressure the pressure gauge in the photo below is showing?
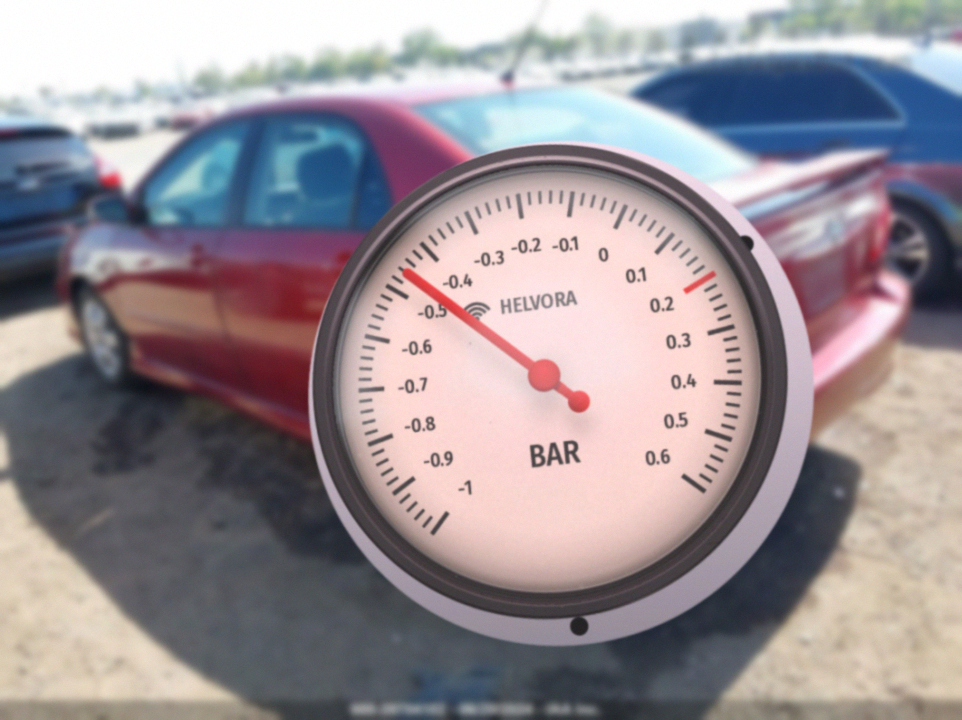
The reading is -0.46 bar
